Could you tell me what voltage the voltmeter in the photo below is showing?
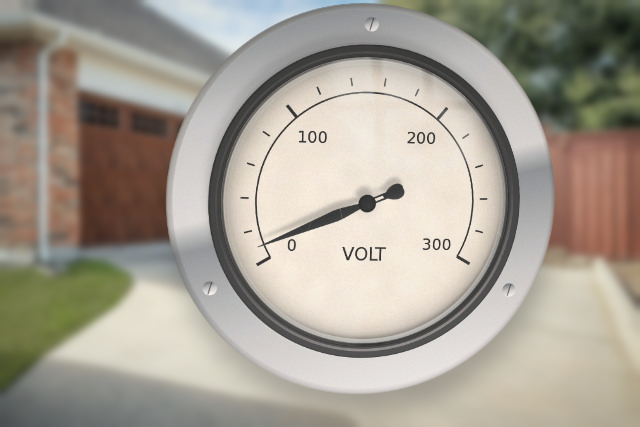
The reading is 10 V
